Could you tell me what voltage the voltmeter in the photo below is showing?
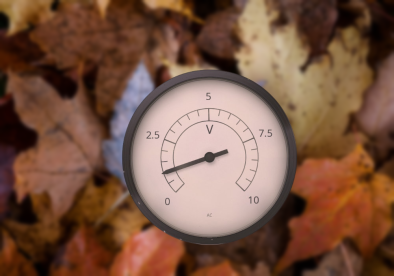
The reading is 1 V
